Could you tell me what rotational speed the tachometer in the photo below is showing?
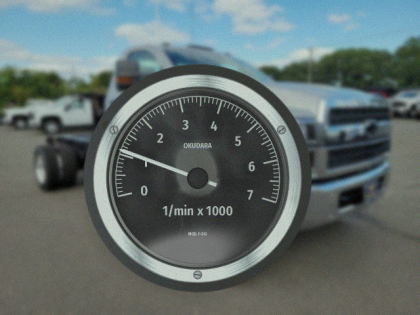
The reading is 1100 rpm
